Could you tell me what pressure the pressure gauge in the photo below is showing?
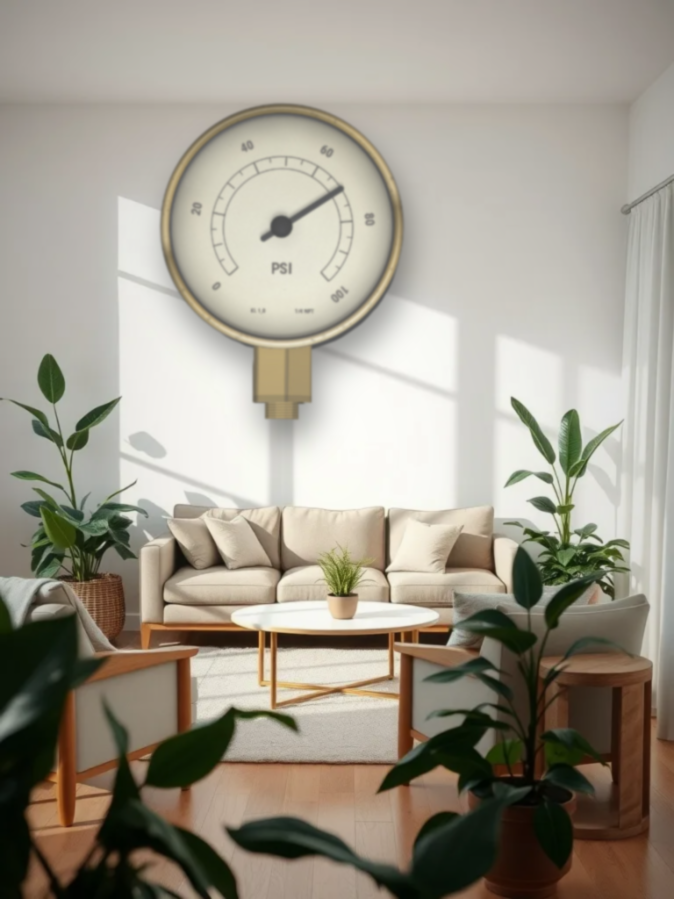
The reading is 70 psi
